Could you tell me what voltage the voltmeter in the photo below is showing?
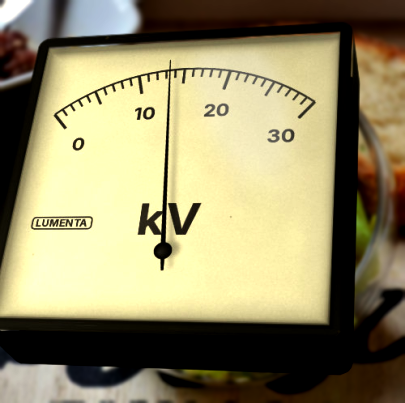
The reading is 13.5 kV
